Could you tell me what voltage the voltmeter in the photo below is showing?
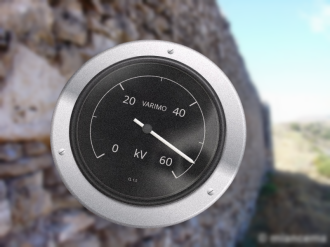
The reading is 55 kV
